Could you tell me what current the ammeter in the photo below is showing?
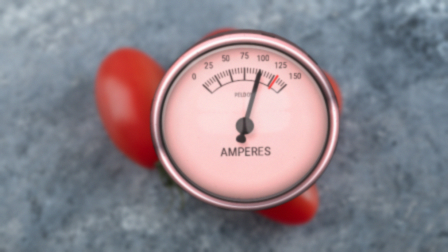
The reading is 100 A
